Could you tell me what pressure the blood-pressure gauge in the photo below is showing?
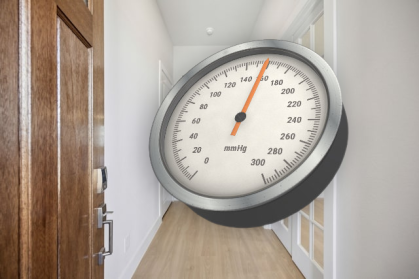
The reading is 160 mmHg
